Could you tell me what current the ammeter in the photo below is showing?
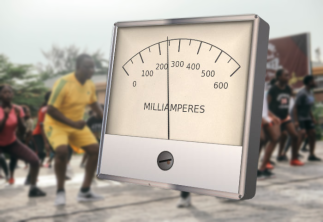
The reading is 250 mA
